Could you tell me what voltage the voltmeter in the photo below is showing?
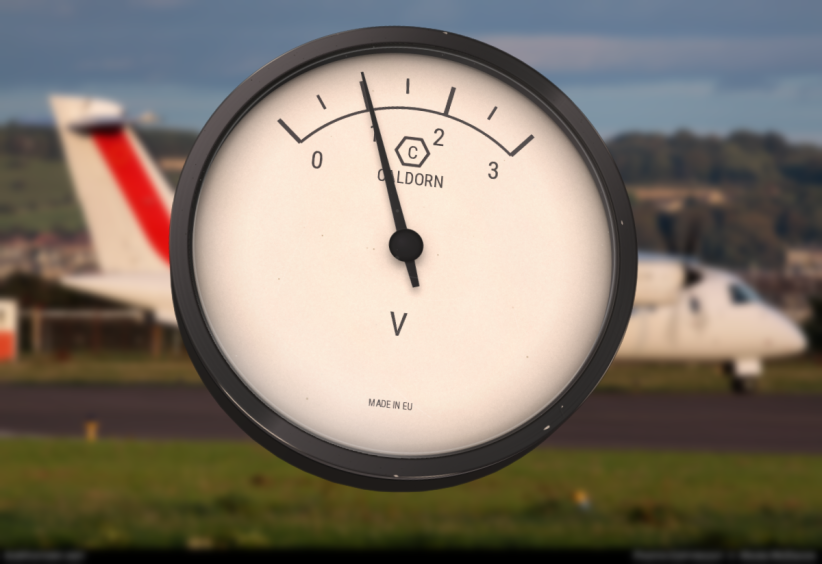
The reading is 1 V
